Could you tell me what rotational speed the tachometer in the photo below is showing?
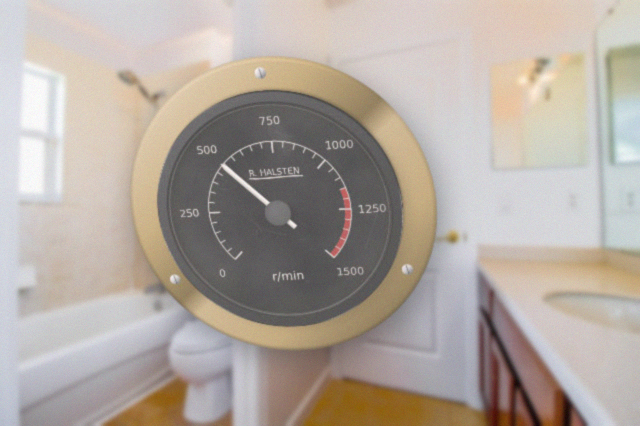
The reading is 500 rpm
